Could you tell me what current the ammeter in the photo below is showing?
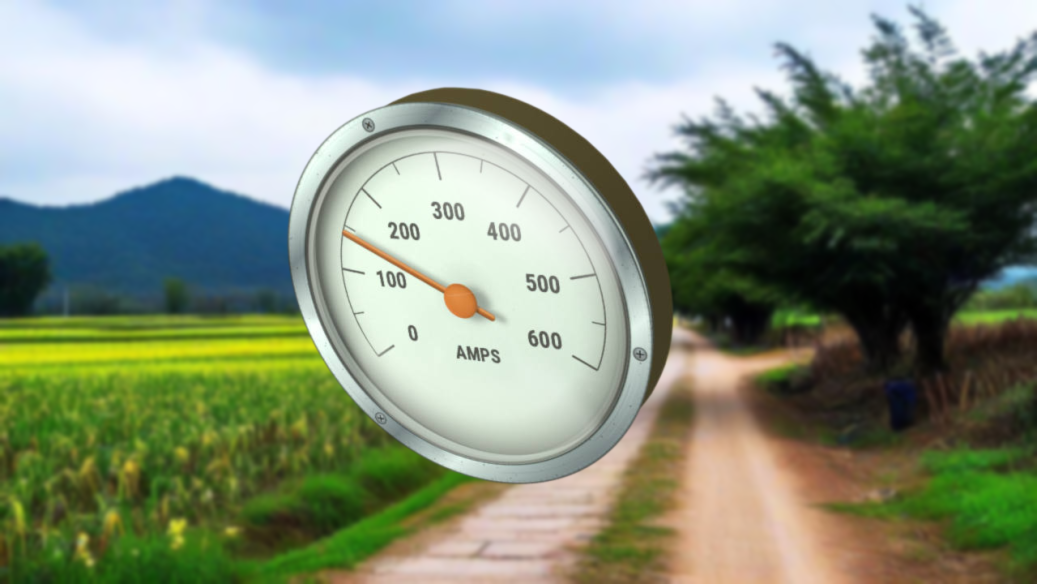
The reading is 150 A
